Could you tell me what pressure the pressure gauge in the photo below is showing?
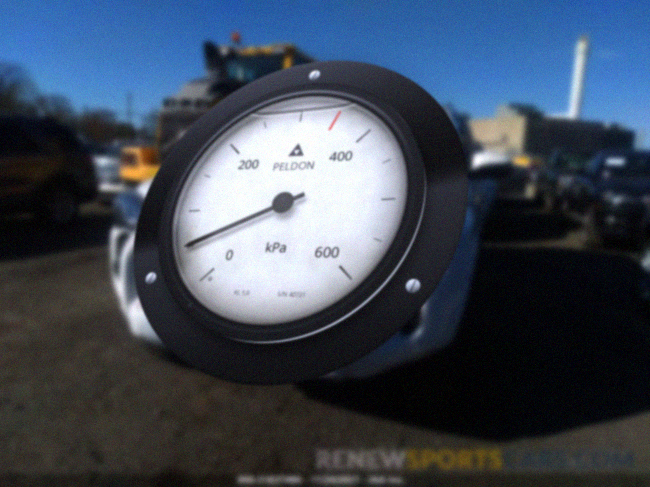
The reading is 50 kPa
